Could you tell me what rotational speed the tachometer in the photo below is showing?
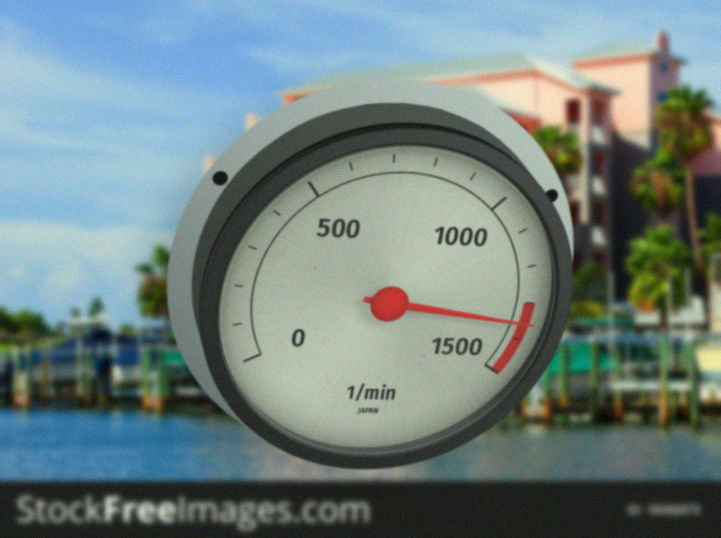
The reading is 1350 rpm
